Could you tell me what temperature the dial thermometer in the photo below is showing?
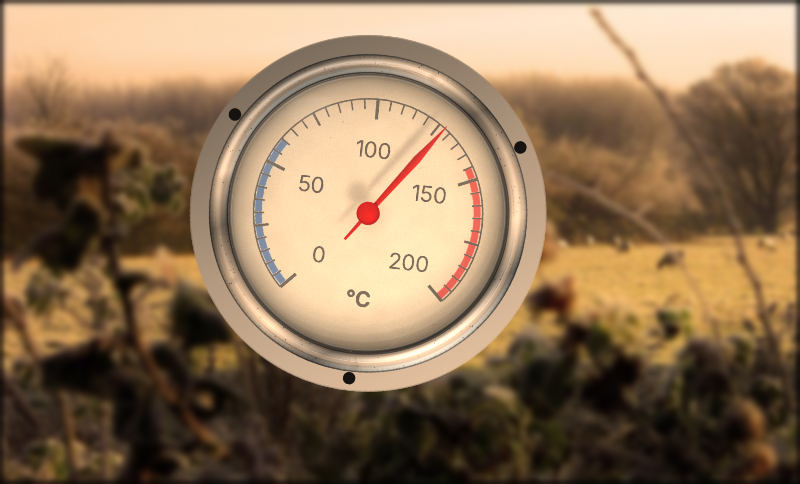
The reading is 127.5 °C
